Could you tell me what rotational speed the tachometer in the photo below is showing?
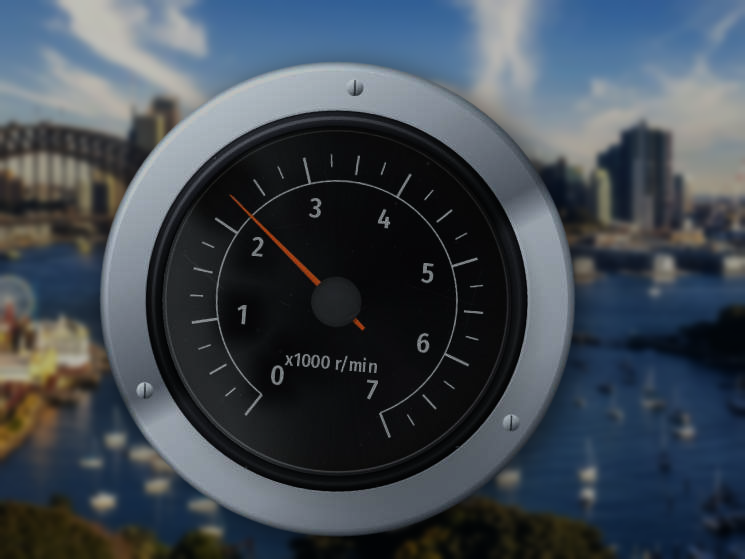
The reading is 2250 rpm
